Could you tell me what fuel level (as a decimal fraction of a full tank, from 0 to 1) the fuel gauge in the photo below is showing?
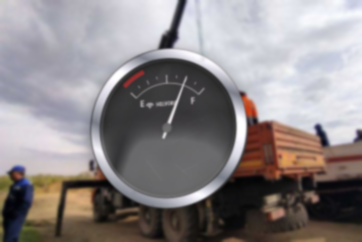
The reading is 0.75
